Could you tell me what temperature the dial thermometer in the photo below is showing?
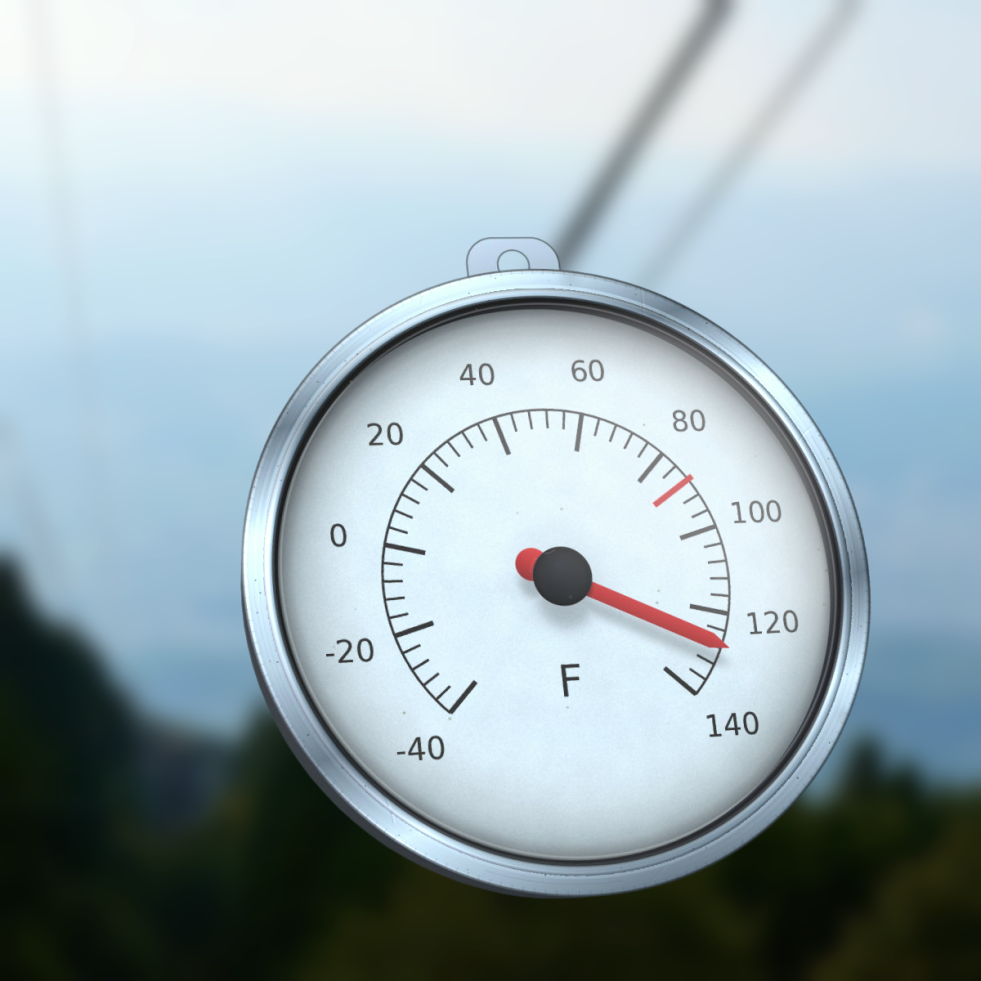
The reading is 128 °F
